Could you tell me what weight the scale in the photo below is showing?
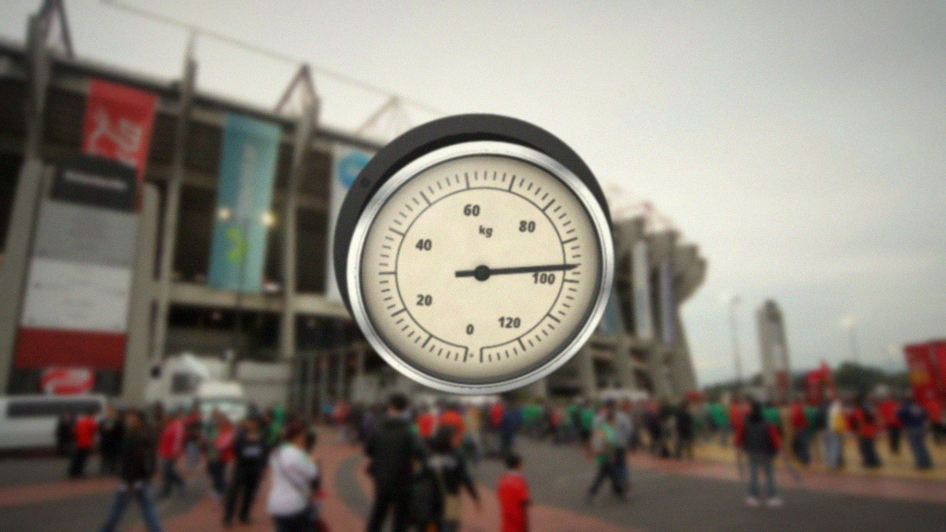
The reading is 96 kg
